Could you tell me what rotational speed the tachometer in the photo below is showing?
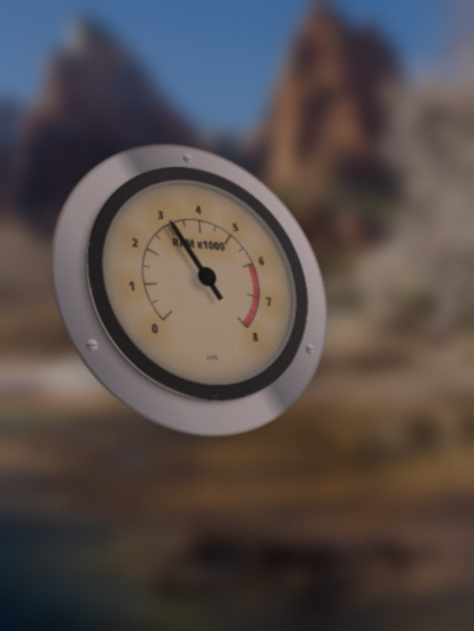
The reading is 3000 rpm
